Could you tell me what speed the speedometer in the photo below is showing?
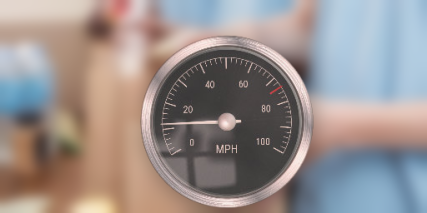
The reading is 12 mph
